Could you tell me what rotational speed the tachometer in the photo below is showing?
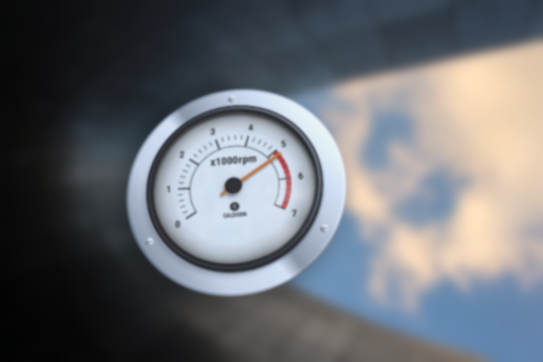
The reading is 5200 rpm
